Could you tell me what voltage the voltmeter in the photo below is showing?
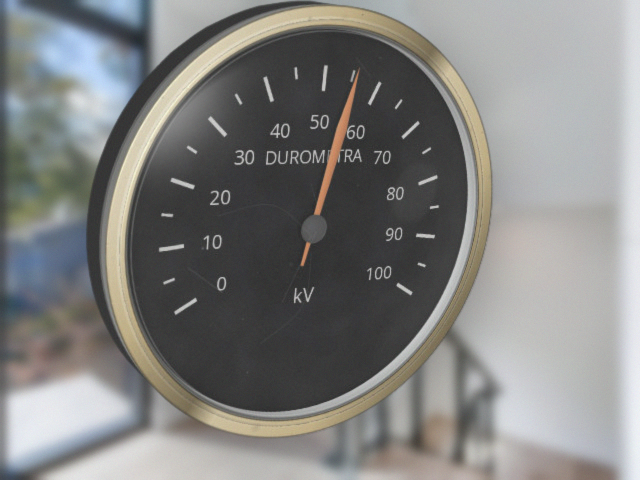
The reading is 55 kV
